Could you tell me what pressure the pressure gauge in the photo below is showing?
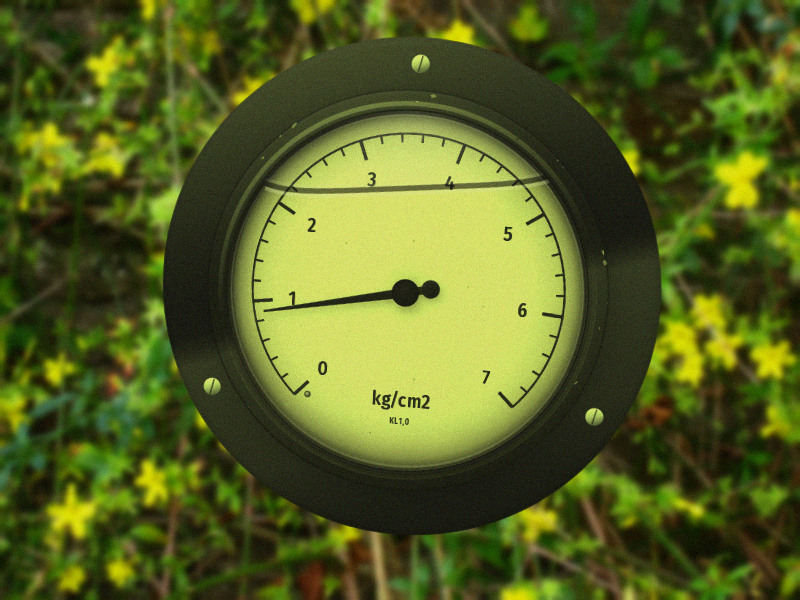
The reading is 0.9 kg/cm²
